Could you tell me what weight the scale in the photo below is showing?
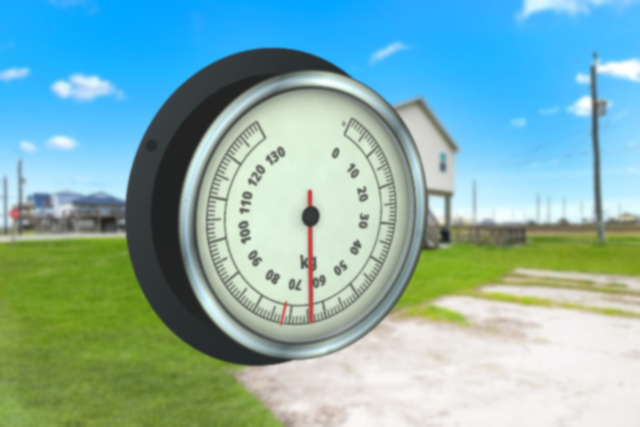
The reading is 65 kg
